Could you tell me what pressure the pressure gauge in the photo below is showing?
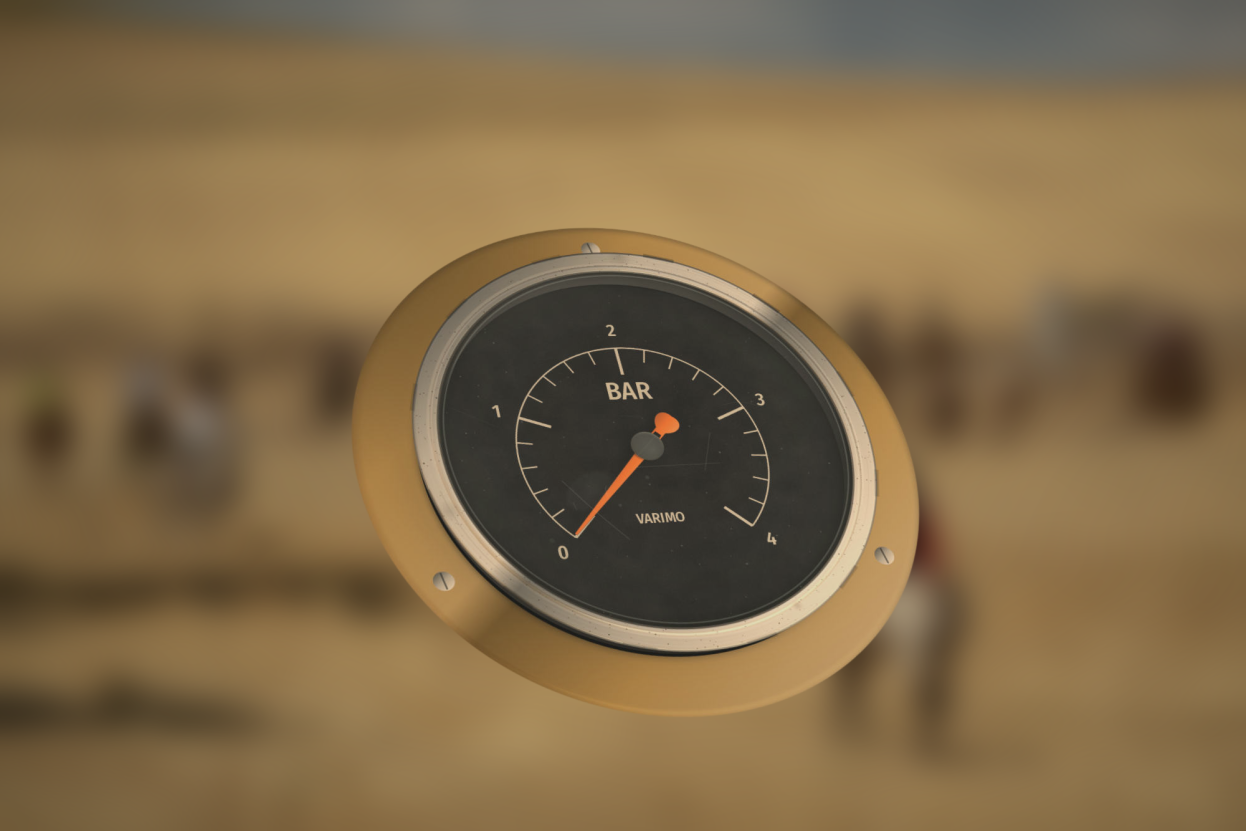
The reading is 0 bar
